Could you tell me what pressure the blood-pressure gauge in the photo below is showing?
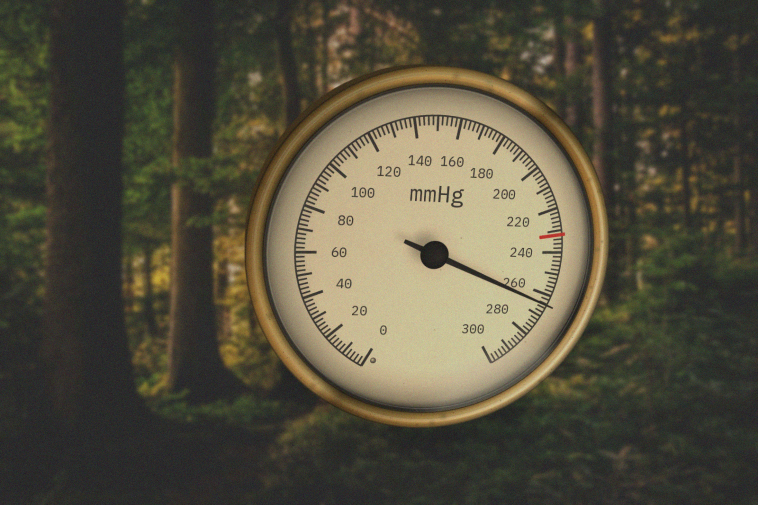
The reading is 264 mmHg
